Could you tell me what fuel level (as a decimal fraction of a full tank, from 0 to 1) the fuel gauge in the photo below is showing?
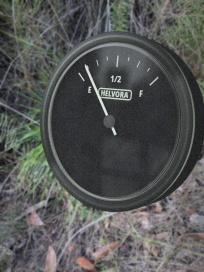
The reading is 0.125
